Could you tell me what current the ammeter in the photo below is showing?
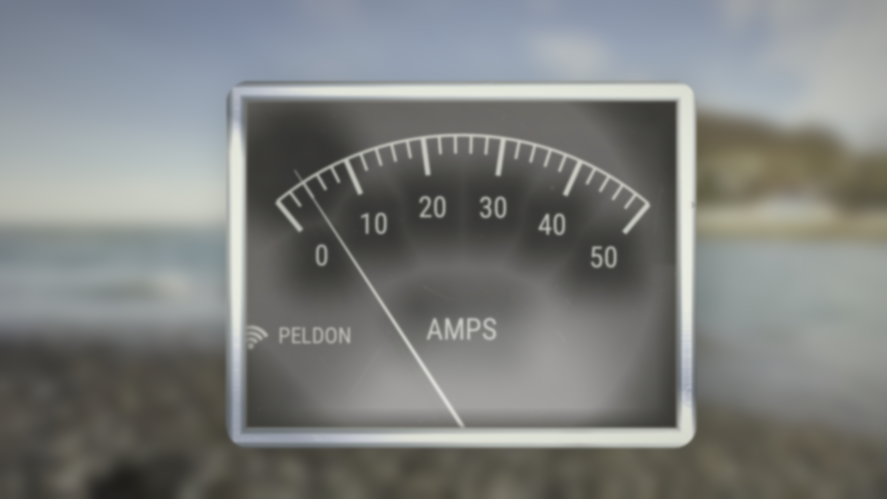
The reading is 4 A
